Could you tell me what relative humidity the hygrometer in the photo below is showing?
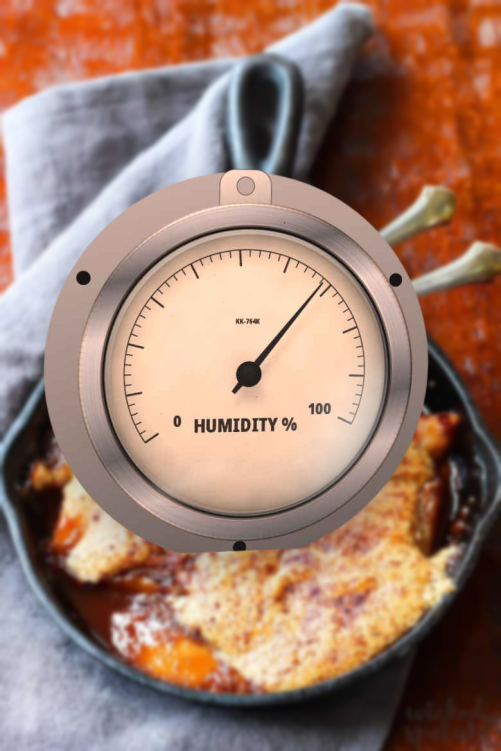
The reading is 68 %
